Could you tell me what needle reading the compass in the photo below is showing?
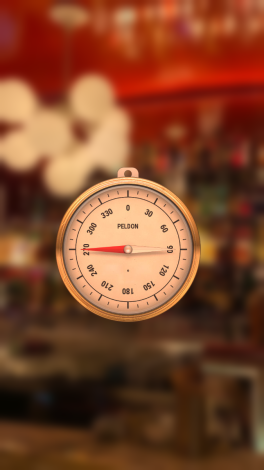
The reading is 270 °
